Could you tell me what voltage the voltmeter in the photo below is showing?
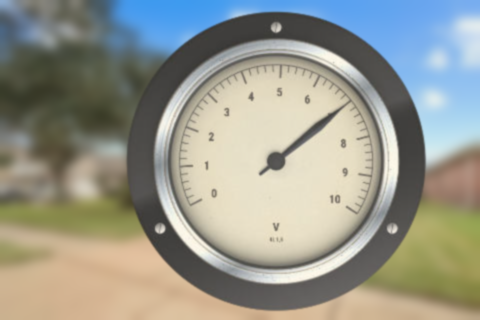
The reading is 7 V
